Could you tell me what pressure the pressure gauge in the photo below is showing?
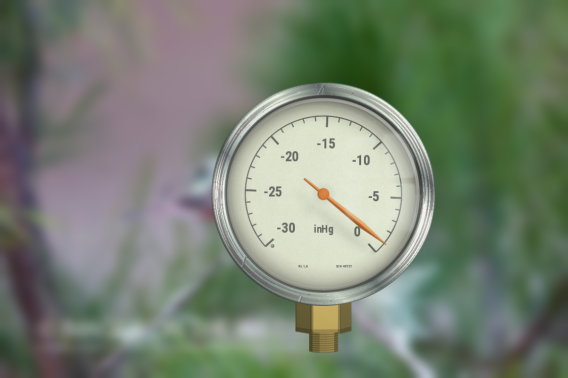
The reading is -1 inHg
